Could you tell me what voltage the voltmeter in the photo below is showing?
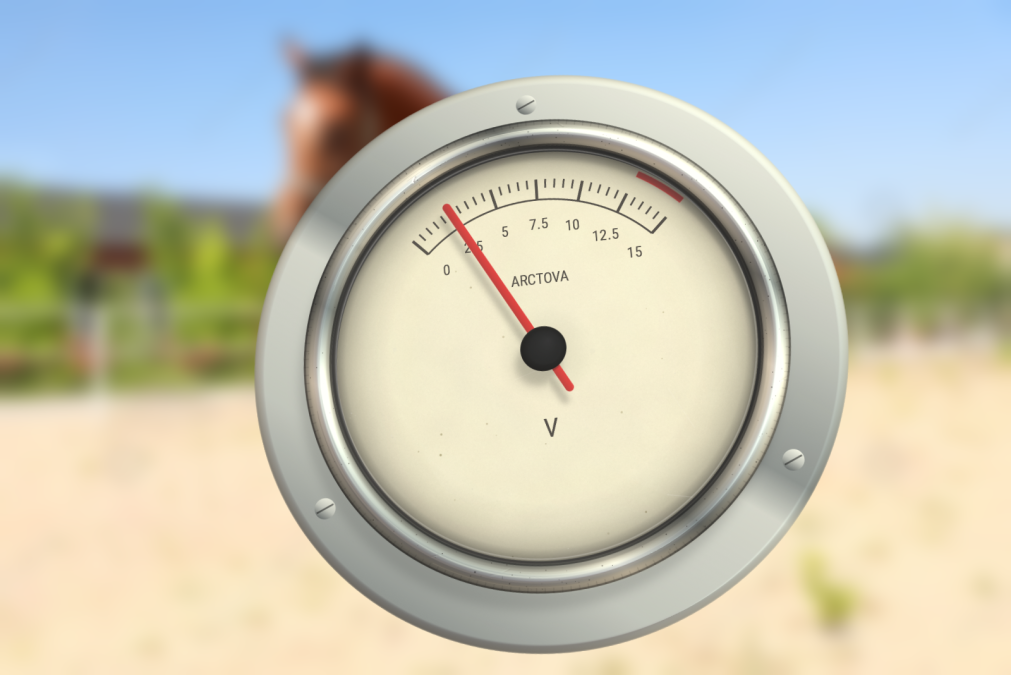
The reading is 2.5 V
